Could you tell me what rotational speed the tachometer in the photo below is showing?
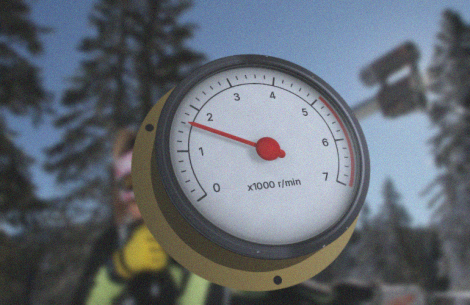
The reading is 1600 rpm
